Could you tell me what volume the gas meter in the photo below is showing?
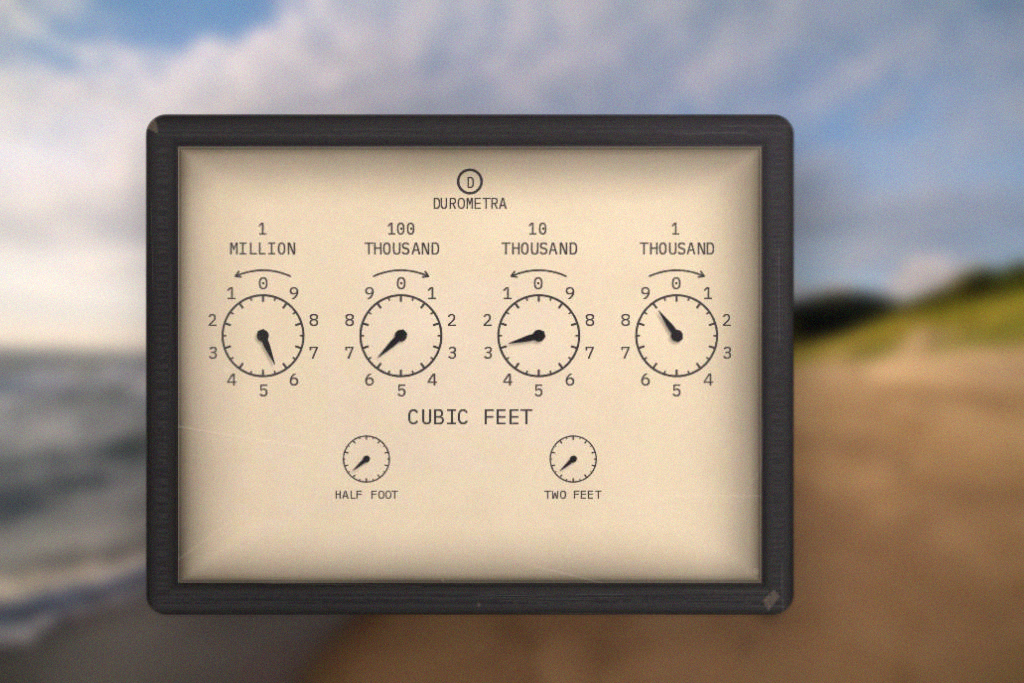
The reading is 562900 ft³
